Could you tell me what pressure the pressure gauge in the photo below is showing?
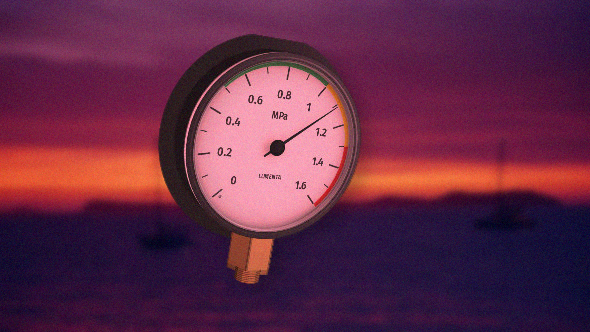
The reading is 1.1 MPa
